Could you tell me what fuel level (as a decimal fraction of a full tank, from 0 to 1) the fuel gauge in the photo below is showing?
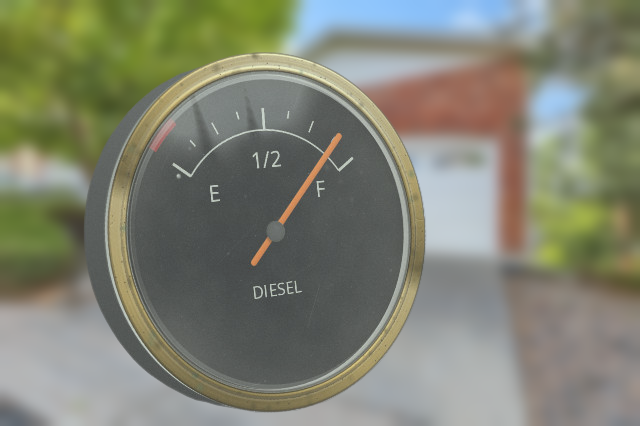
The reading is 0.875
